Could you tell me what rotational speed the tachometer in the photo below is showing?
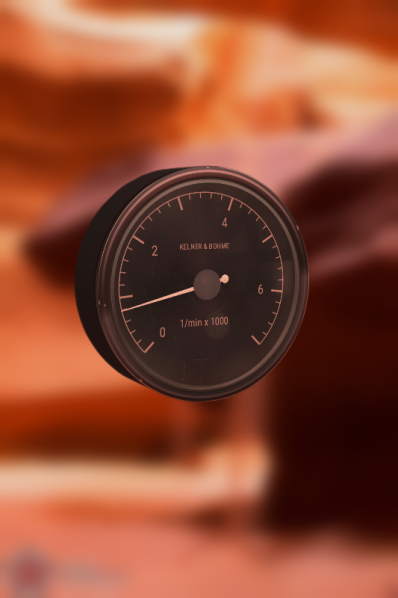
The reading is 800 rpm
